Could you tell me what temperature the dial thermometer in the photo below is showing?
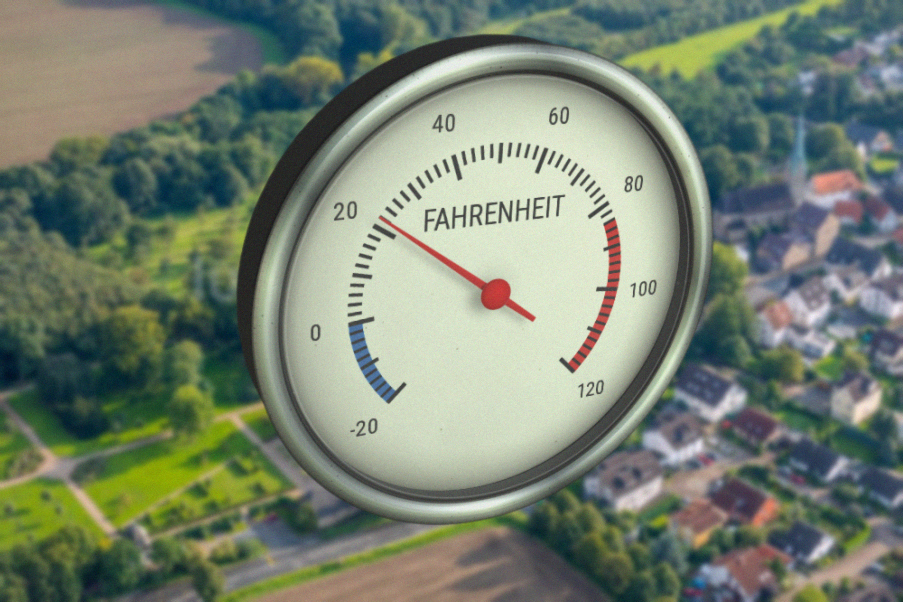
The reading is 22 °F
